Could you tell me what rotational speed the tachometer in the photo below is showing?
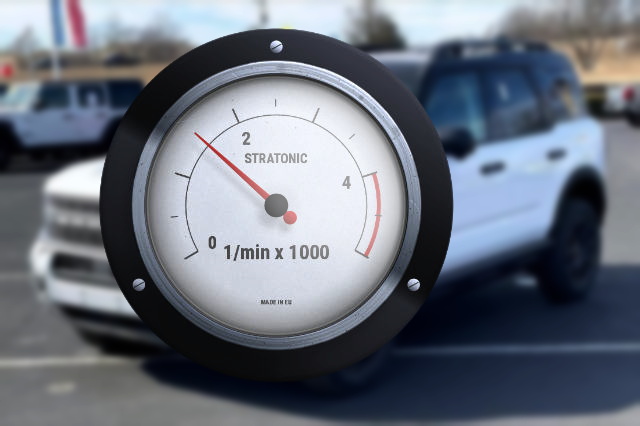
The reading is 1500 rpm
